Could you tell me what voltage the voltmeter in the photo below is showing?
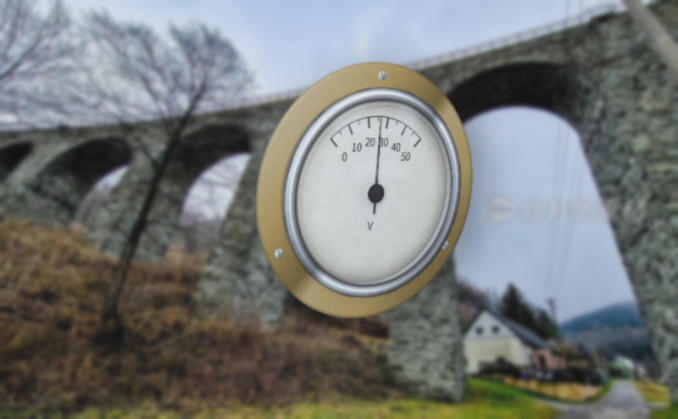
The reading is 25 V
